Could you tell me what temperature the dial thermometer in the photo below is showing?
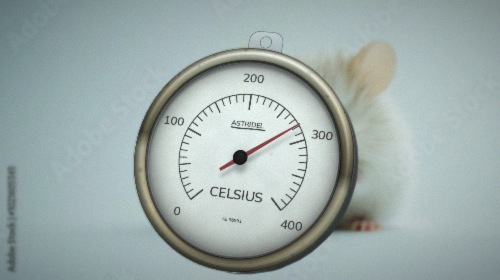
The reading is 280 °C
